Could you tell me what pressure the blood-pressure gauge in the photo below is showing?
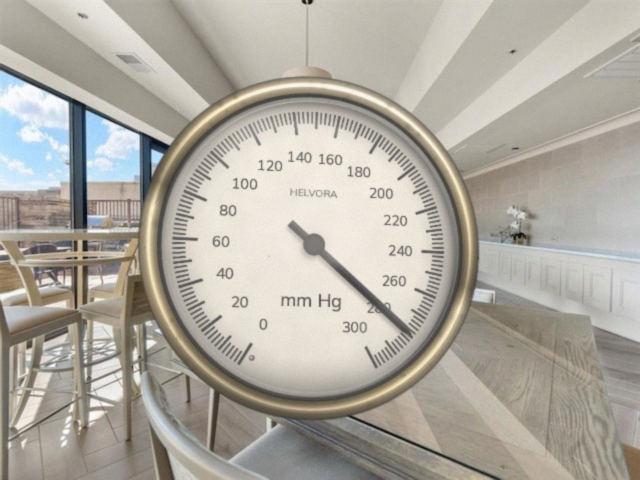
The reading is 280 mmHg
